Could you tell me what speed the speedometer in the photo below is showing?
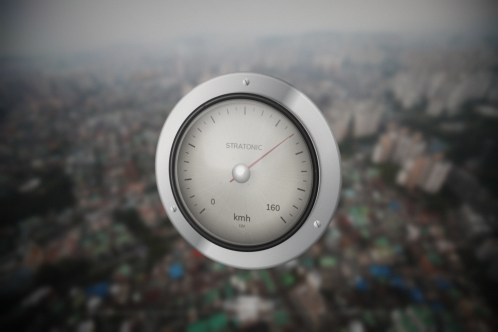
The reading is 110 km/h
